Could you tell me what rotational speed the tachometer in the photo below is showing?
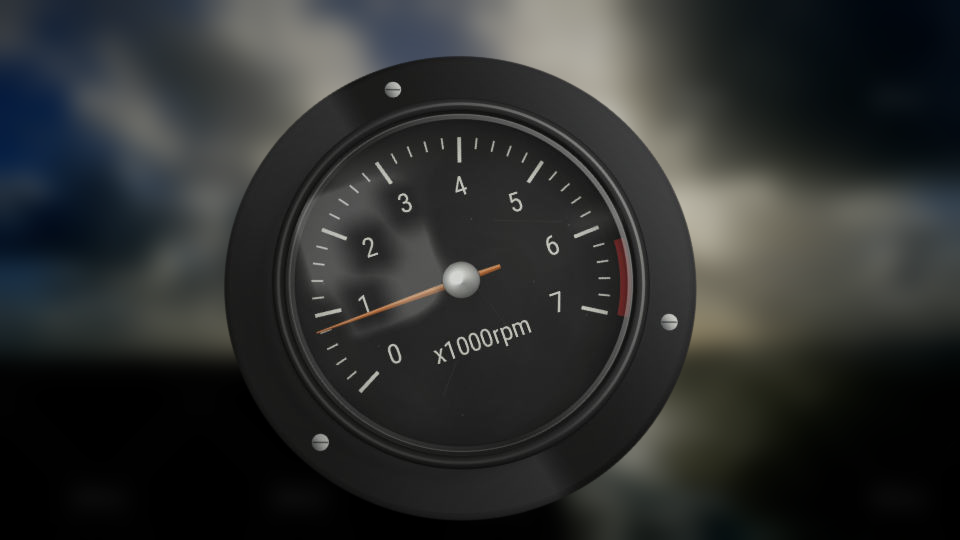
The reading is 800 rpm
